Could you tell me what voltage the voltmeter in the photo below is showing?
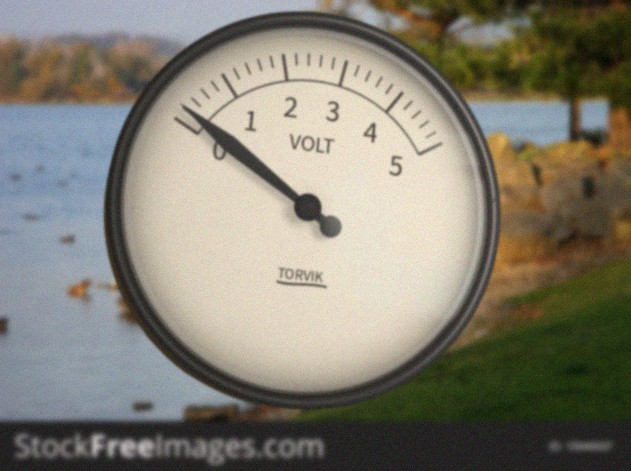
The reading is 0.2 V
